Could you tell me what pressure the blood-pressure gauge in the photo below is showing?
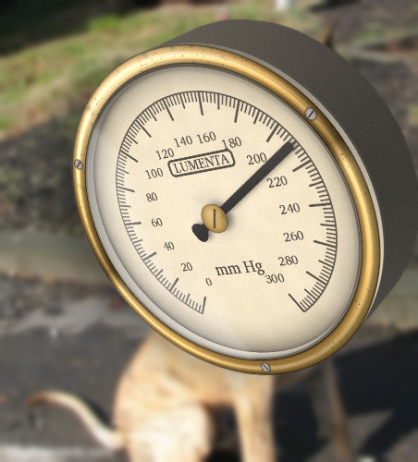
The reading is 210 mmHg
